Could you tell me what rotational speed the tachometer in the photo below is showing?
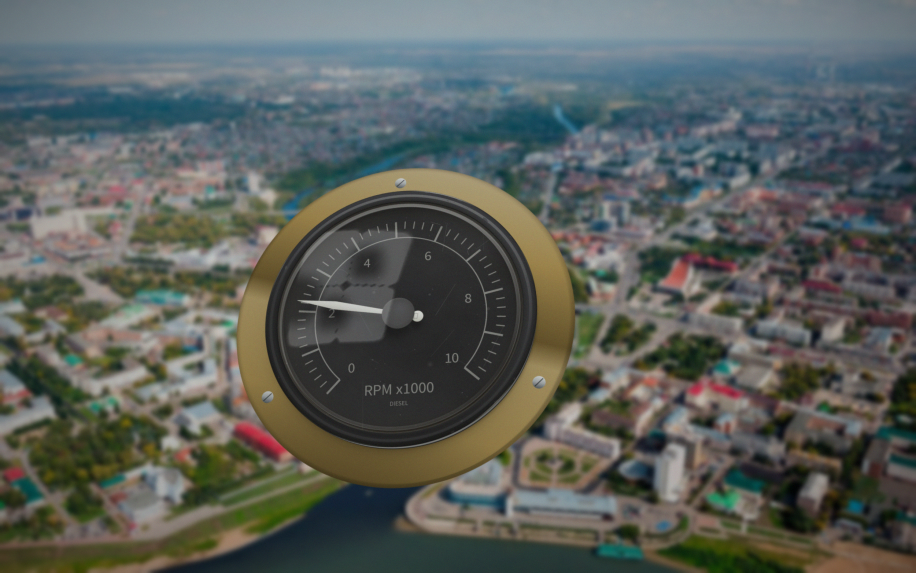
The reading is 2200 rpm
